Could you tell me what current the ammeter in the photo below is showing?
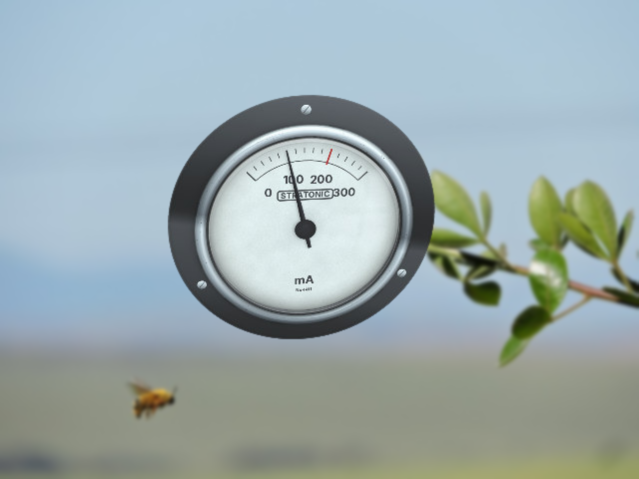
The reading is 100 mA
